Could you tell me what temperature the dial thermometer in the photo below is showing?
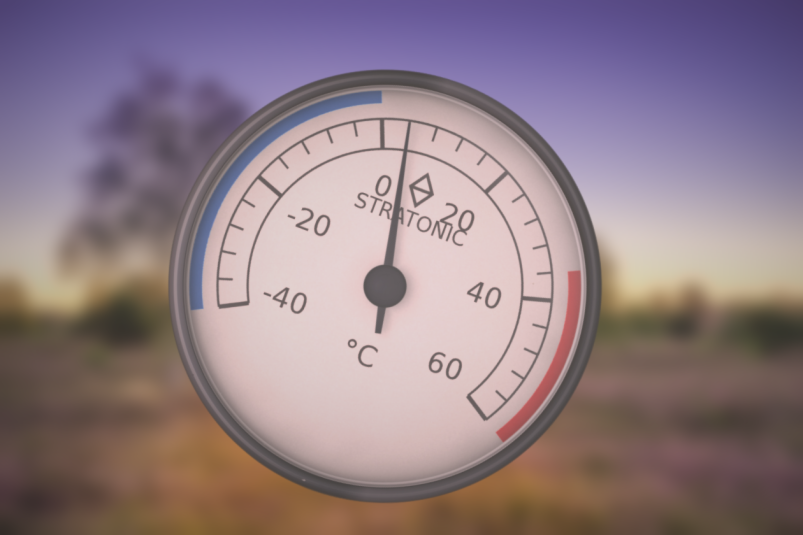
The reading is 4 °C
